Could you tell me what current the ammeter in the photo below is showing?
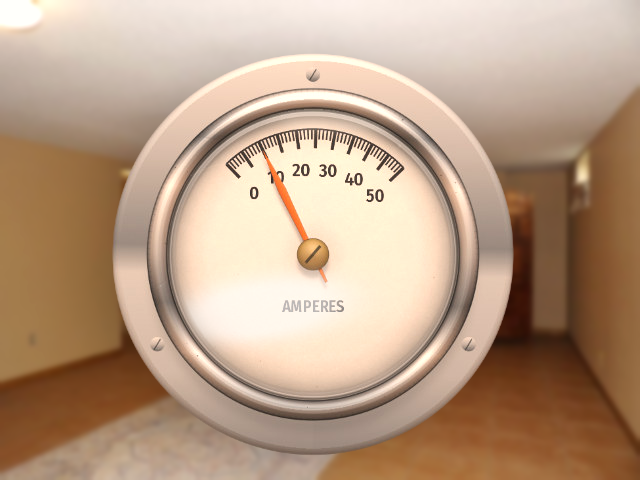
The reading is 10 A
